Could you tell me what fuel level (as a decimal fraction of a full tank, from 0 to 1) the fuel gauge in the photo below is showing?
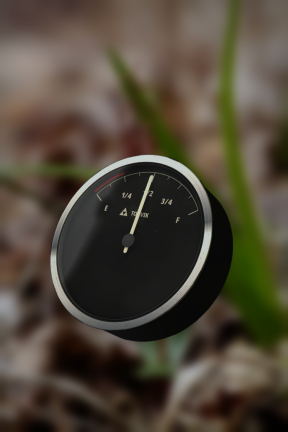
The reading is 0.5
